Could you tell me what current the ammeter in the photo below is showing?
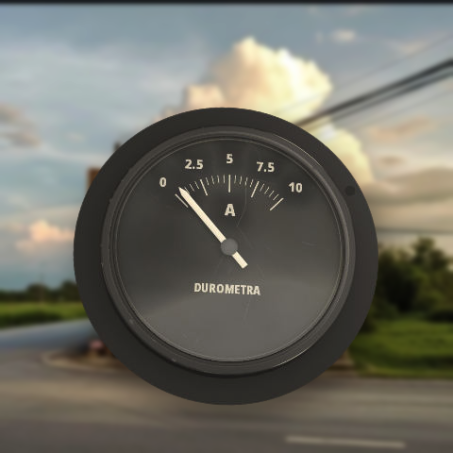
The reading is 0.5 A
